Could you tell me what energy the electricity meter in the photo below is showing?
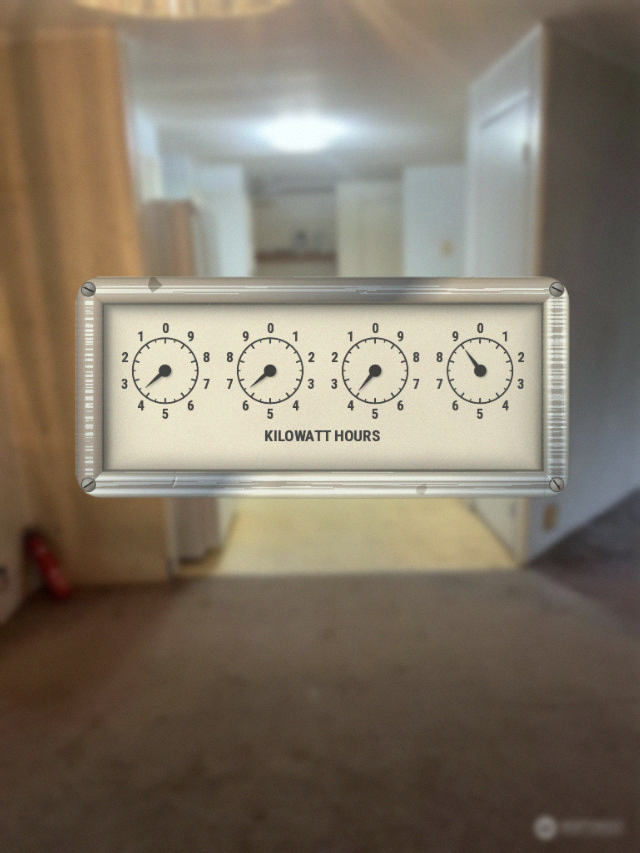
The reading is 3639 kWh
